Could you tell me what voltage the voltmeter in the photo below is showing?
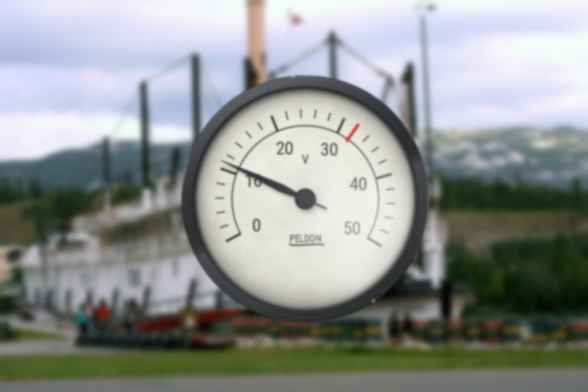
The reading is 11 V
